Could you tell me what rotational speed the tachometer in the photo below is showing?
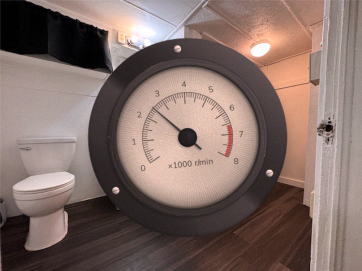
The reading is 2500 rpm
